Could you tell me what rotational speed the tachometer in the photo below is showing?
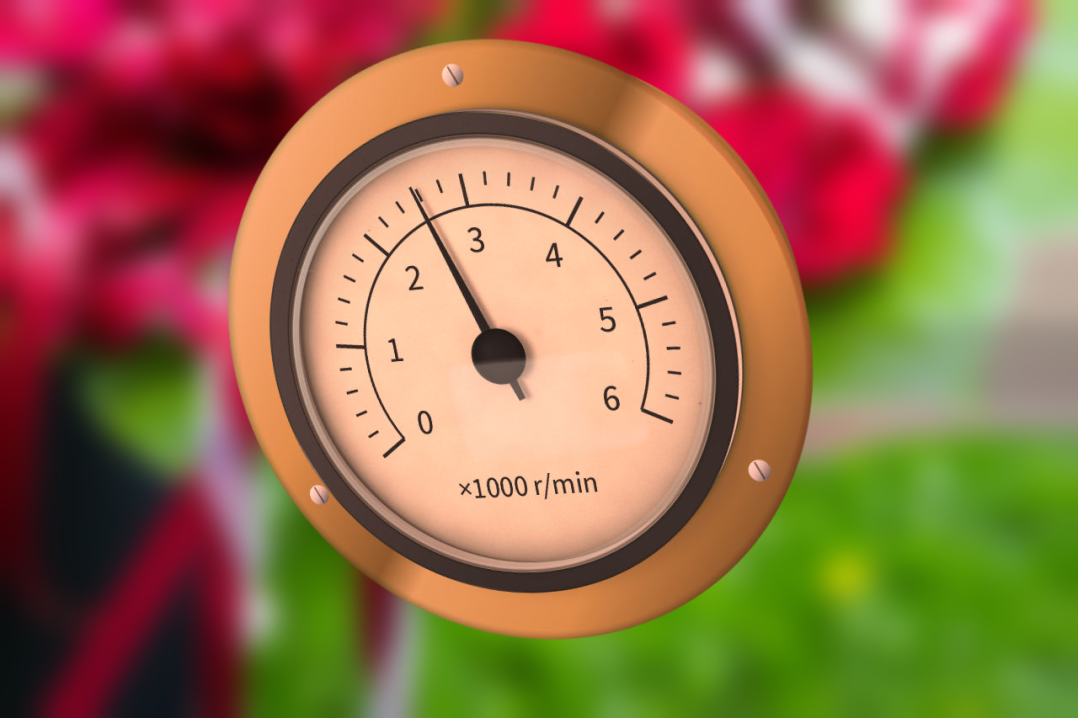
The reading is 2600 rpm
